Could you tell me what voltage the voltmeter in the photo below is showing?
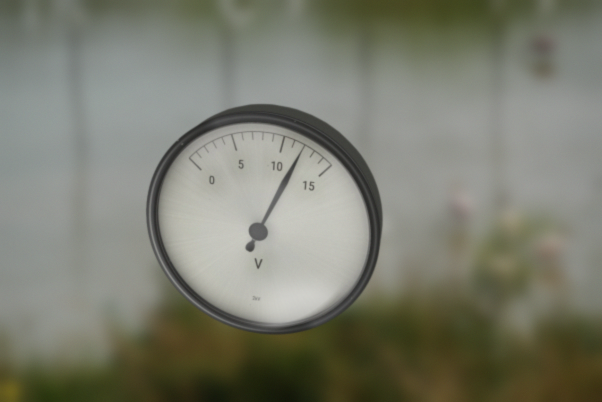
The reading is 12 V
